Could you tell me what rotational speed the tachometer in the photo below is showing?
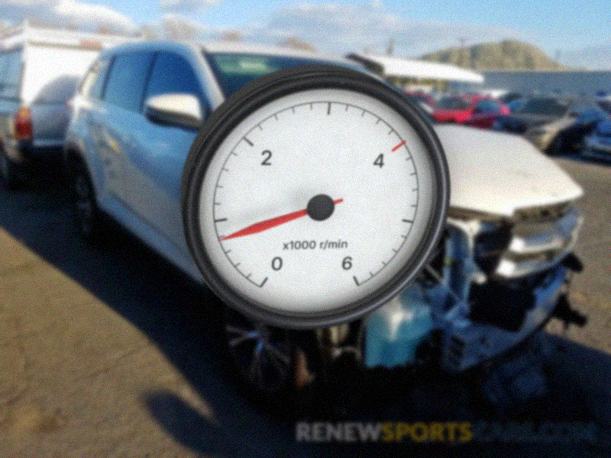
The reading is 800 rpm
